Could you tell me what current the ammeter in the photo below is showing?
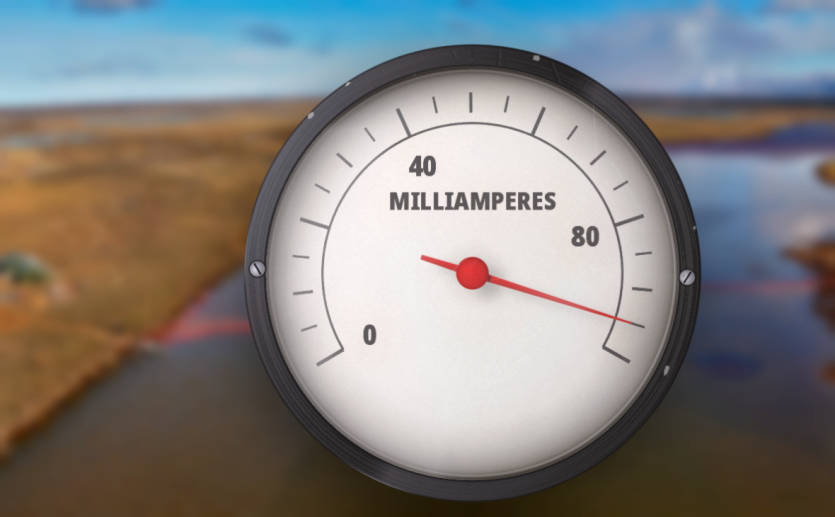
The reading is 95 mA
